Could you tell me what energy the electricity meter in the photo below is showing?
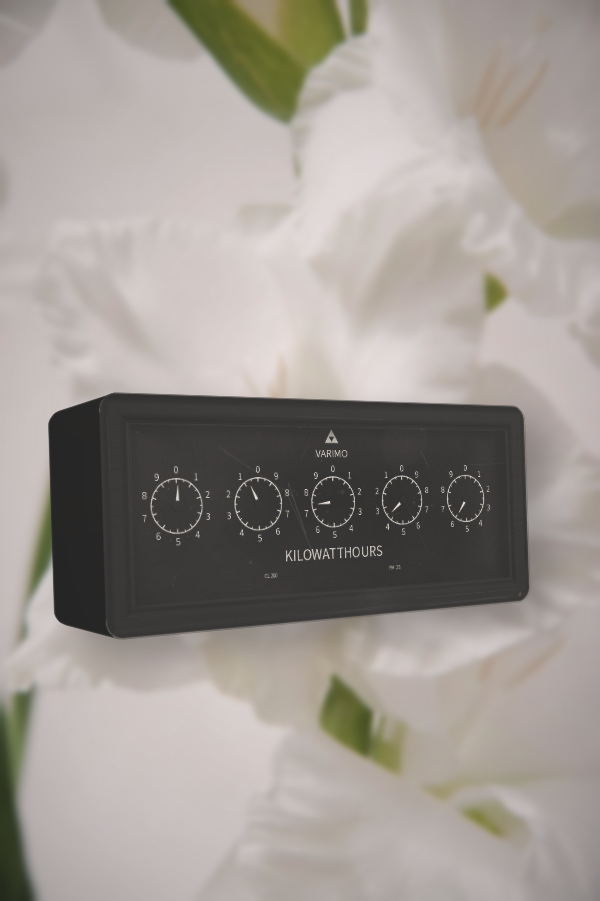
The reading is 736 kWh
